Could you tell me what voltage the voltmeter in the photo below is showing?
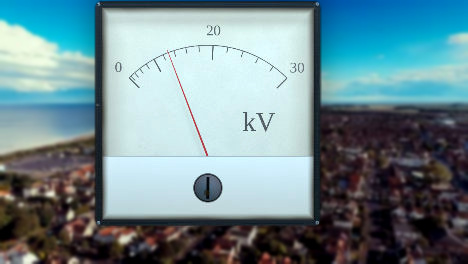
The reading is 13 kV
